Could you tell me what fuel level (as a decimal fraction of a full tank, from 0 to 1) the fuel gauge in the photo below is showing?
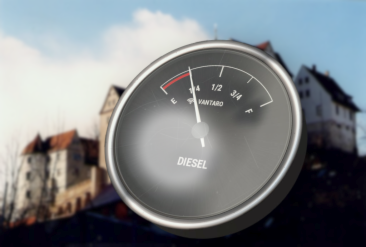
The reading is 0.25
